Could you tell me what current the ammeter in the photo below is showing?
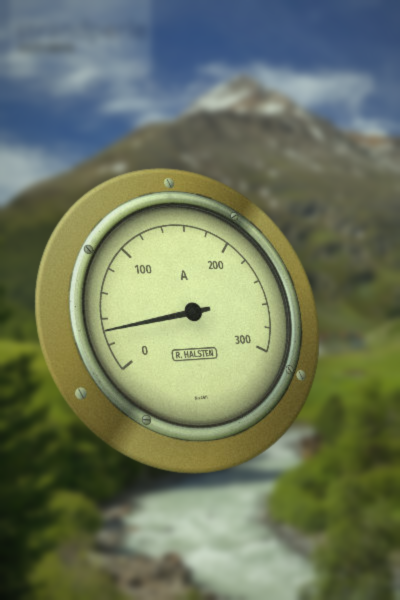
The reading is 30 A
